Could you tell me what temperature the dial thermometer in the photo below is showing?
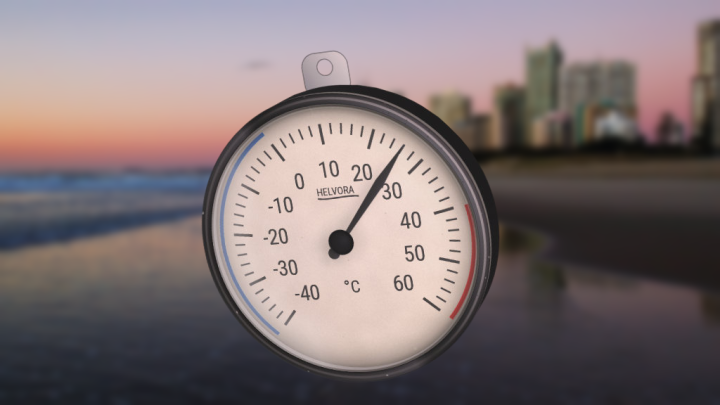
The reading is 26 °C
